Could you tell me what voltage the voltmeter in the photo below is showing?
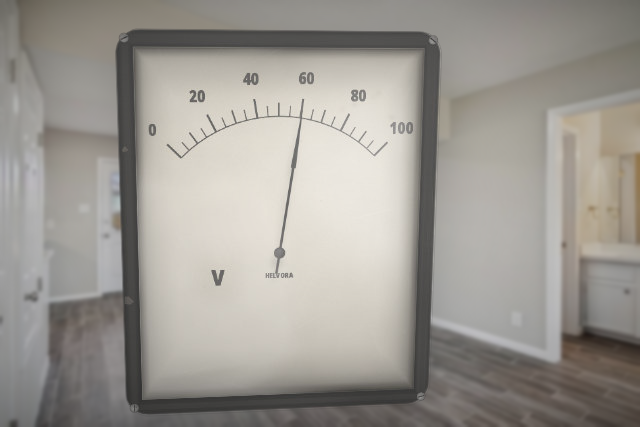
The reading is 60 V
